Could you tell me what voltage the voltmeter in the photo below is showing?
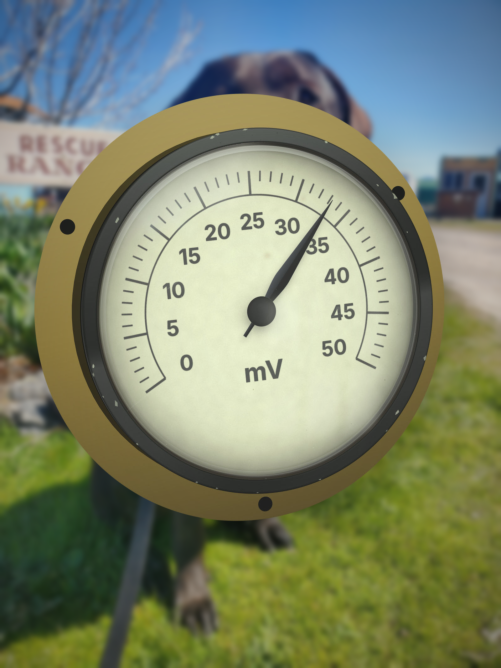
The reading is 33 mV
